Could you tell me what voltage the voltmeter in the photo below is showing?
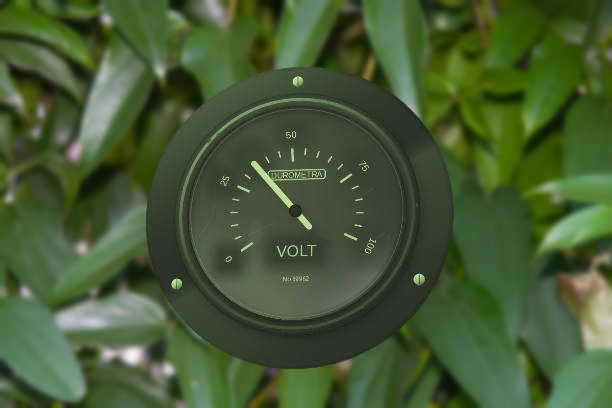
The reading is 35 V
